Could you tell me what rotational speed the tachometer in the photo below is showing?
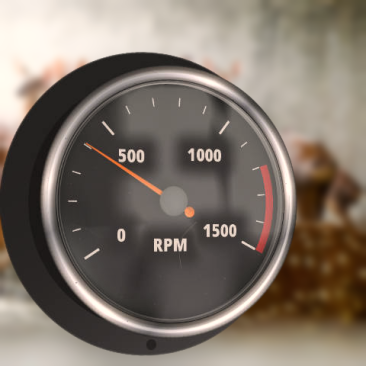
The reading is 400 rpm
